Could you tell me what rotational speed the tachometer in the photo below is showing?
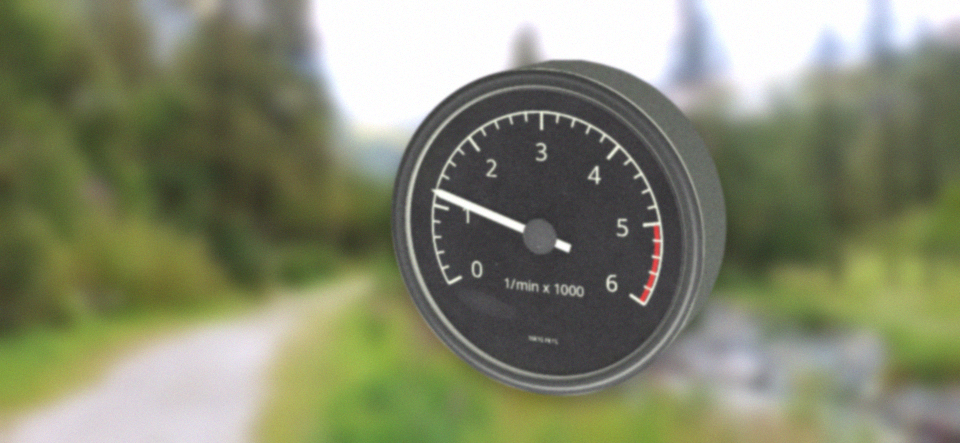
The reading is 1200 rpm
